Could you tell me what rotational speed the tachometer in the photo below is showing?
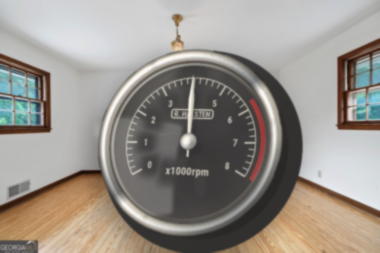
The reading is 4000 rpm
